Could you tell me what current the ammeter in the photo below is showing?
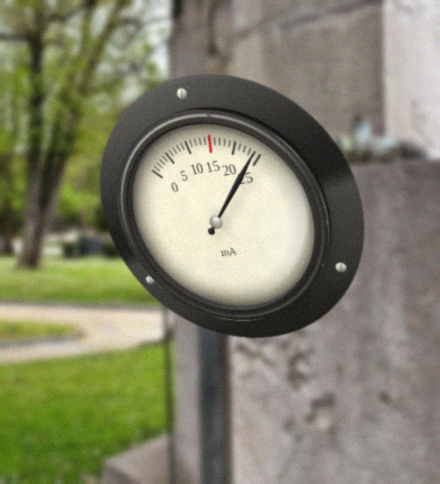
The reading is 24 mA
